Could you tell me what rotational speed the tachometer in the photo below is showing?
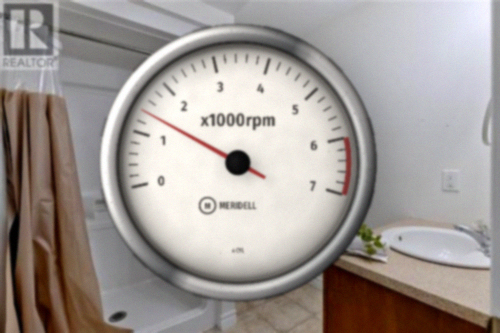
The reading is 1400 rpm
